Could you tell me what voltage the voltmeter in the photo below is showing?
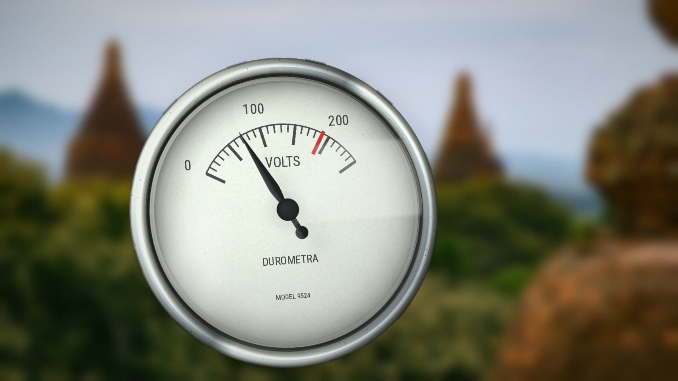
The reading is 70 V
